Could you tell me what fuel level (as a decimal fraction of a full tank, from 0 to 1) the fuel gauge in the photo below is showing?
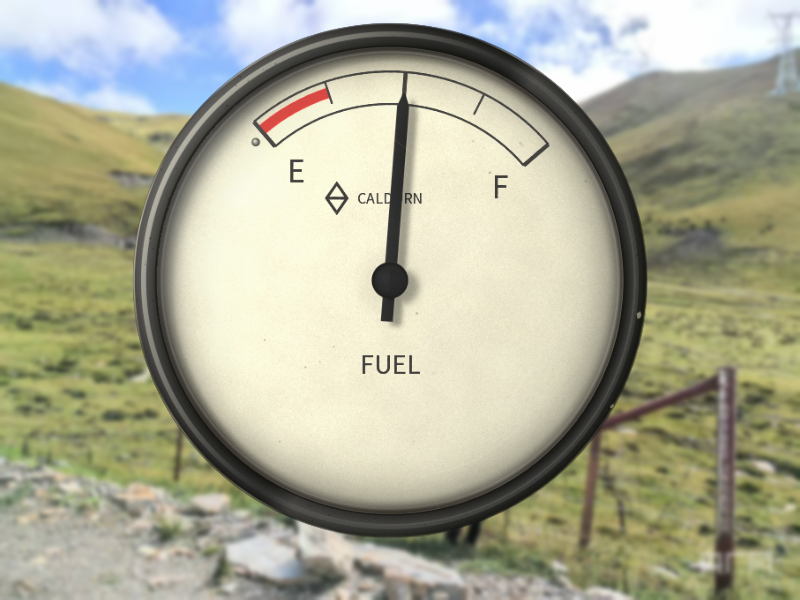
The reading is 0.5
